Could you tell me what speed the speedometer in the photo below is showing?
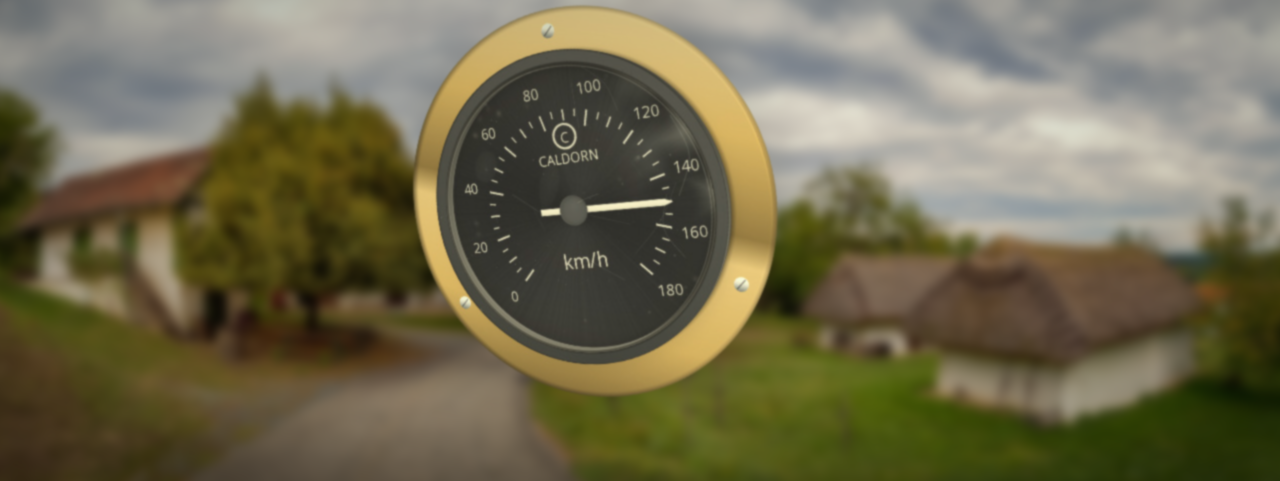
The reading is 150 km/h
